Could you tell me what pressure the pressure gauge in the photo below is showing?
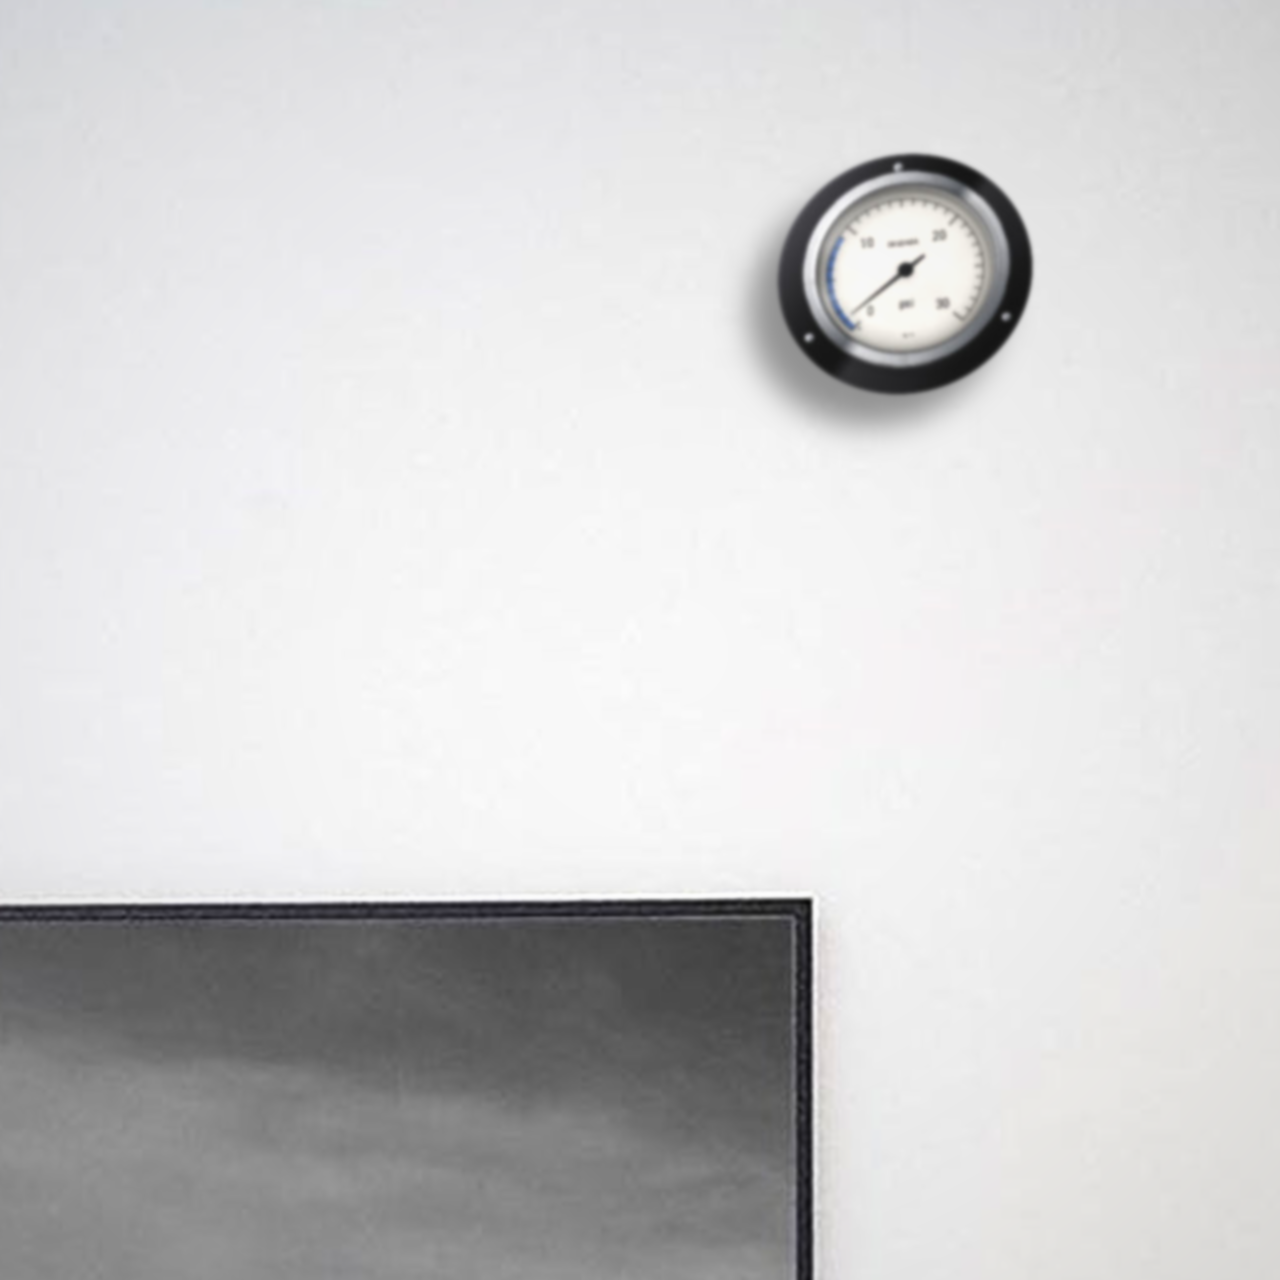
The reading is 1 psi
